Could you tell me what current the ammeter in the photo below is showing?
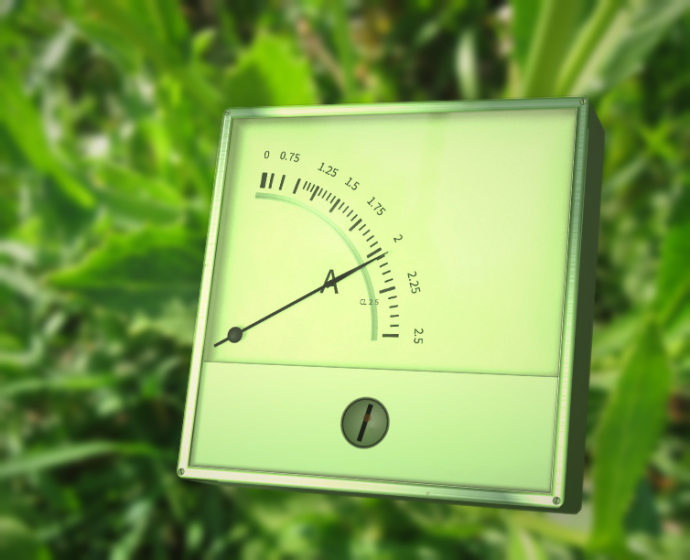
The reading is 2.05 A
